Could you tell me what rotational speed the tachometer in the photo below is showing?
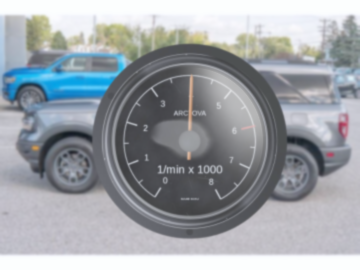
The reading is 4000 rpm
